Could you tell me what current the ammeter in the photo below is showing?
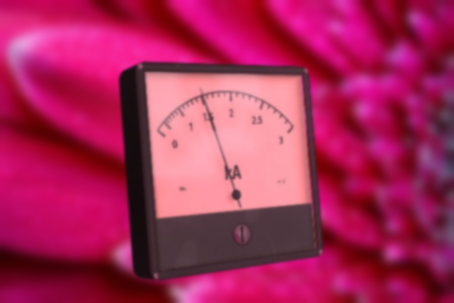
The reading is 1.5 kA
